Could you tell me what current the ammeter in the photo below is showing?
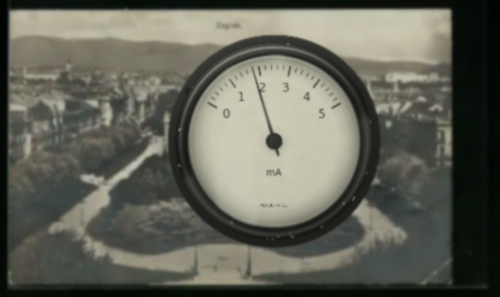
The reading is 1.8 mA
